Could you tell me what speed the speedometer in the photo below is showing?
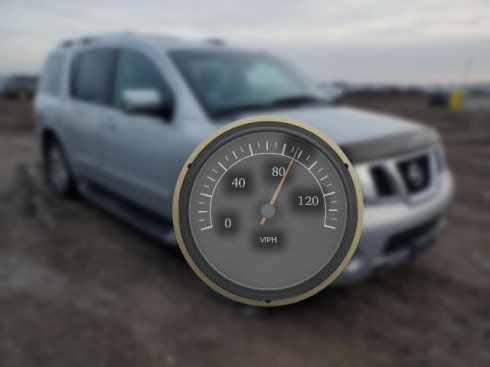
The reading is 87.5 mph
